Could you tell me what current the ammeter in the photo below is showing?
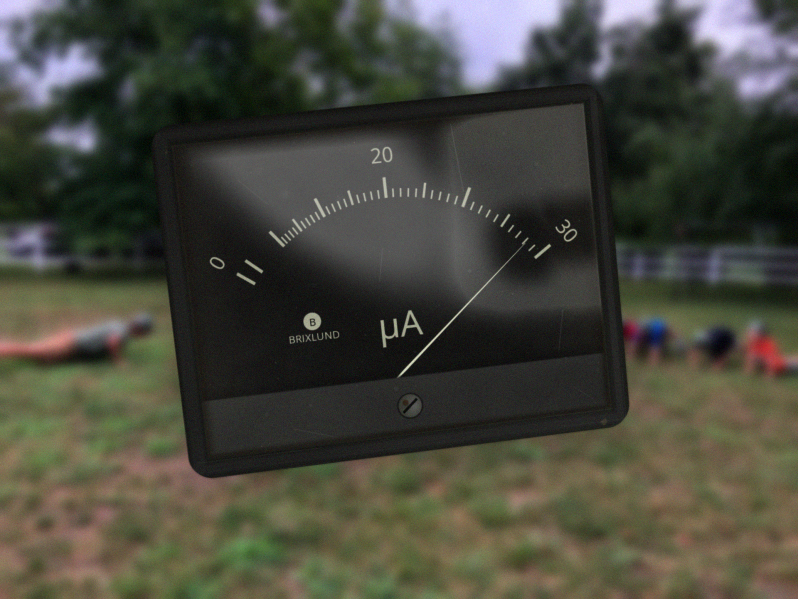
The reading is 29 µA
